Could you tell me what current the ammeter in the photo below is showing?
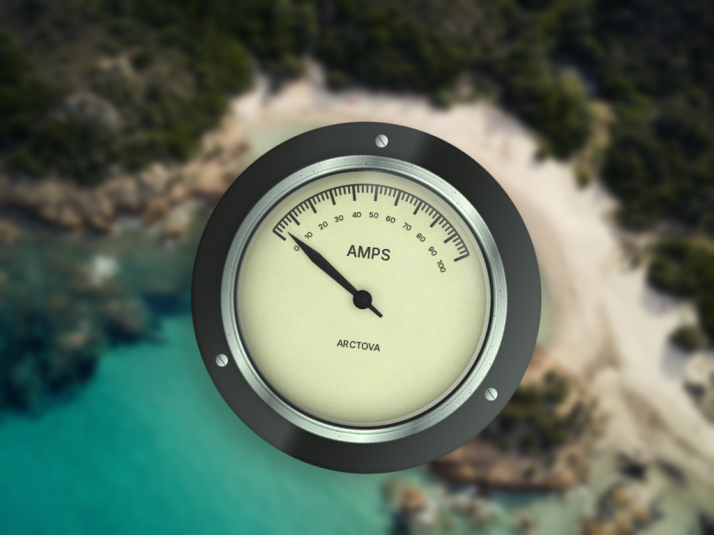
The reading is 4 A
